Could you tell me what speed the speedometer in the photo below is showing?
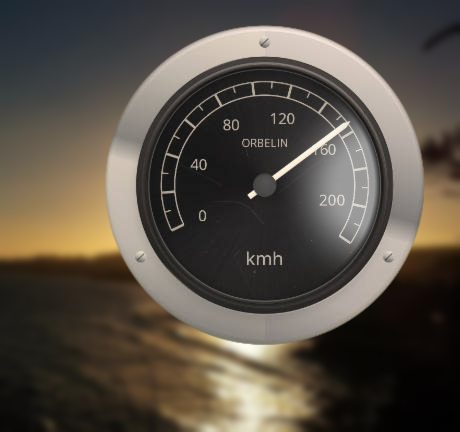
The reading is 155 km/h
